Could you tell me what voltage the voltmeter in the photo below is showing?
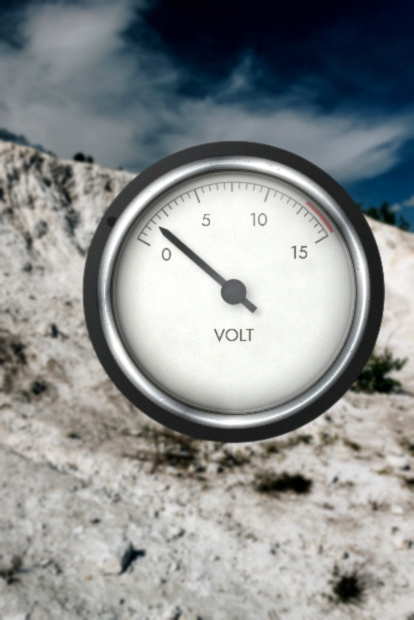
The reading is 1.5 V
